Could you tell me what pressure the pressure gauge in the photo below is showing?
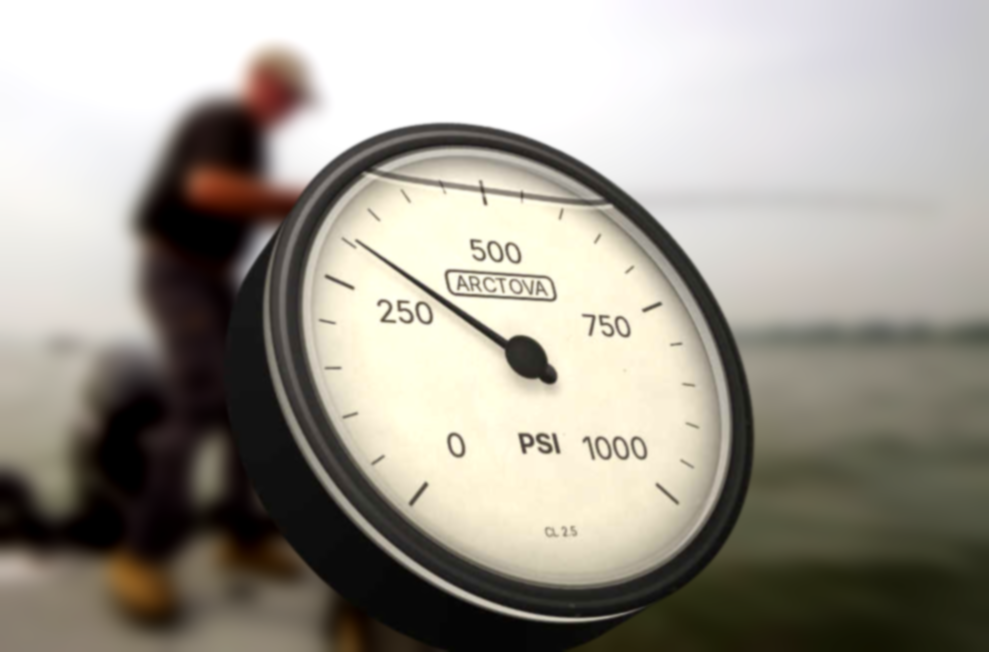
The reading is 300 psi
